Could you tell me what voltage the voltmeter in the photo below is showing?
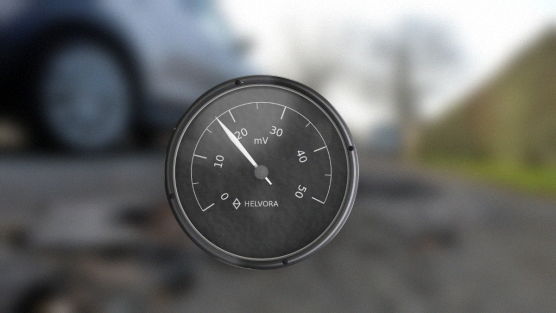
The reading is 17.5 mV
